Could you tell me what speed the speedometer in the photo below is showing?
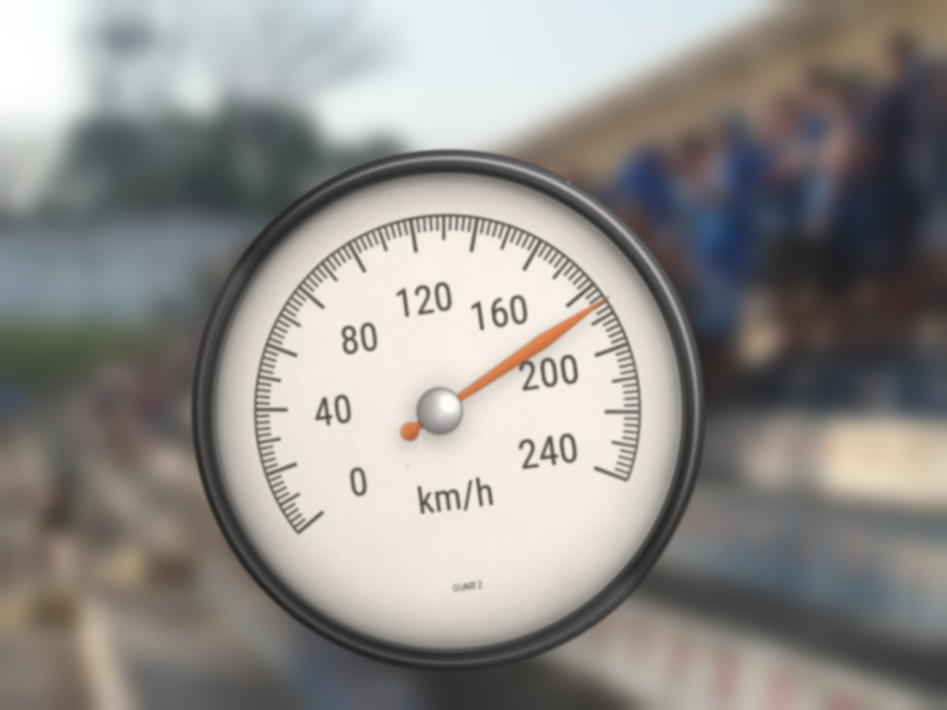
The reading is 186 km/h
